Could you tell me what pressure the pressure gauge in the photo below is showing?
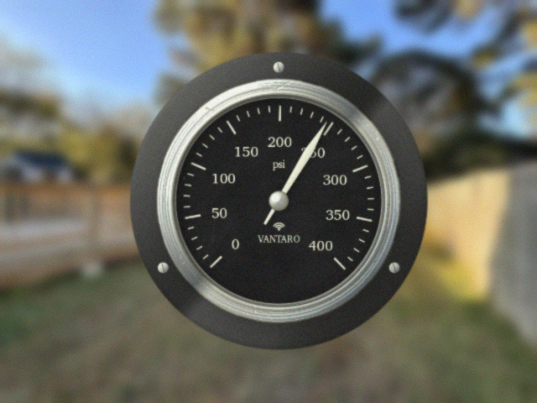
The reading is 245 psi
